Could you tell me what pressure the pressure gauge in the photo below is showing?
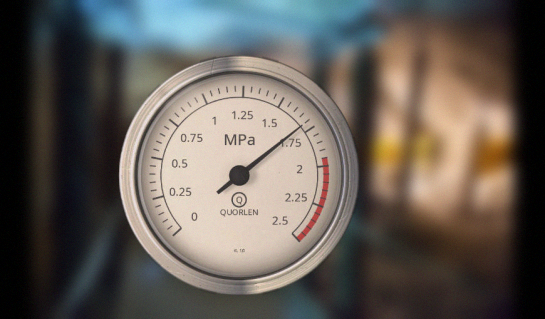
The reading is 1.7 MPa
